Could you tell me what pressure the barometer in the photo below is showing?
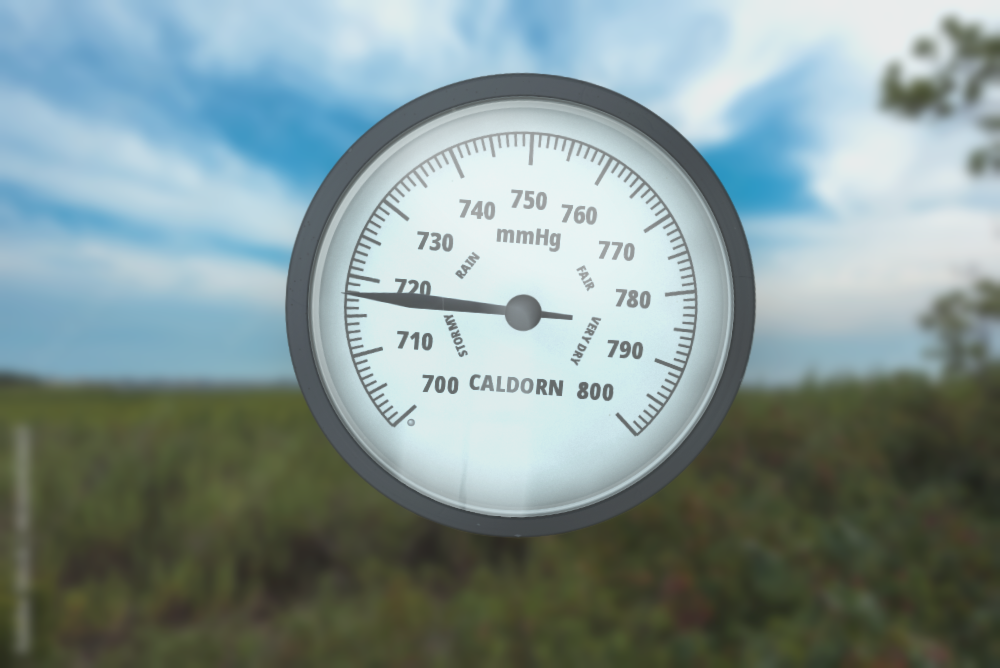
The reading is 718 mmHg
